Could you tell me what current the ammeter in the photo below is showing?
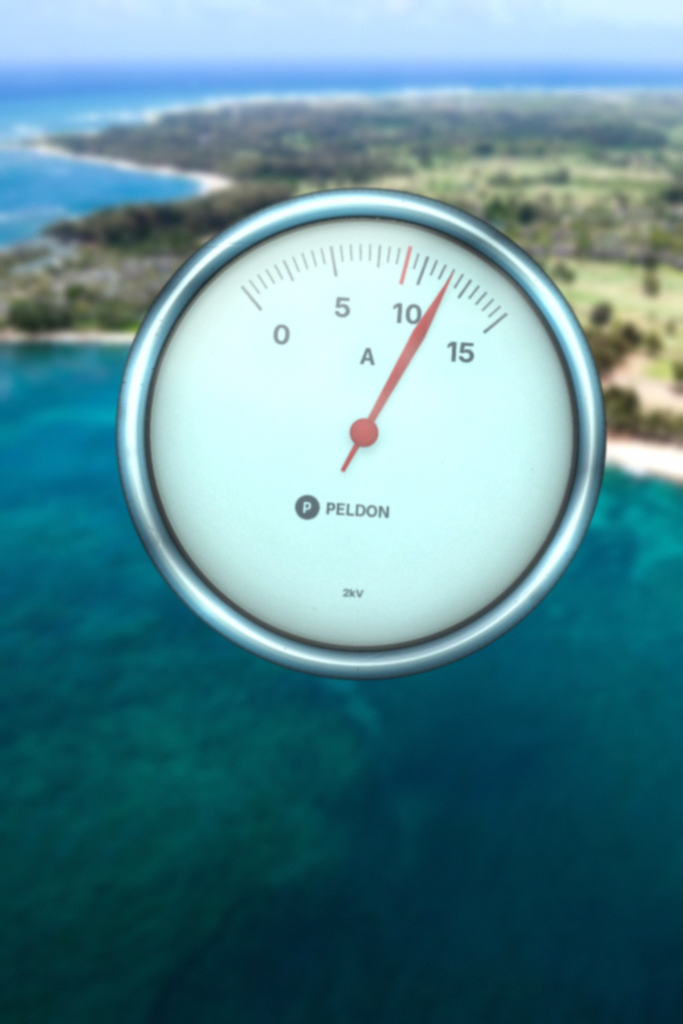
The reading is 11.5 A
